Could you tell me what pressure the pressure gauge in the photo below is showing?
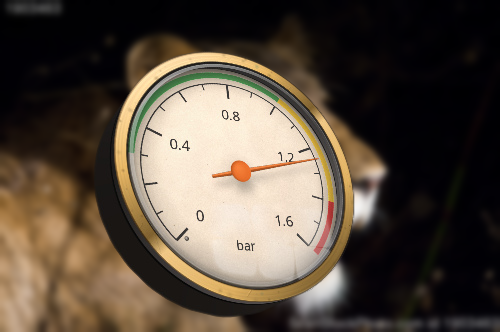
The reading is 1.25 bar
